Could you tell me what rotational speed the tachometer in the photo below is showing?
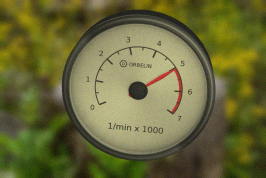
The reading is 5000 rpm
